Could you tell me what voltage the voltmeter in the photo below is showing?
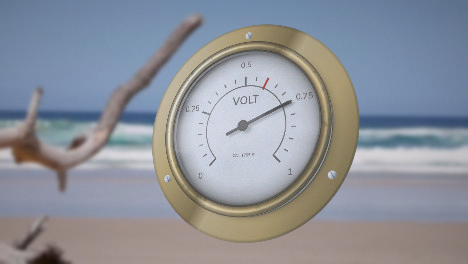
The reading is 0.75 V
